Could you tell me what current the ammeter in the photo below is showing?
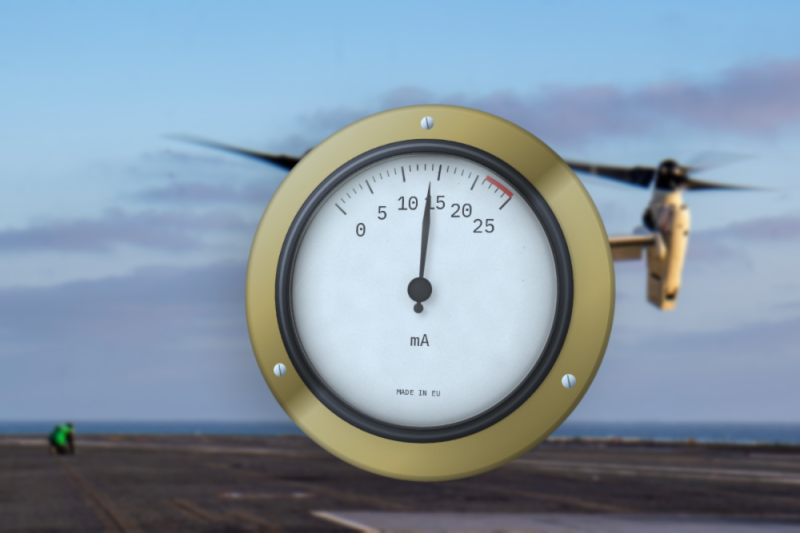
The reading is 14 mA
